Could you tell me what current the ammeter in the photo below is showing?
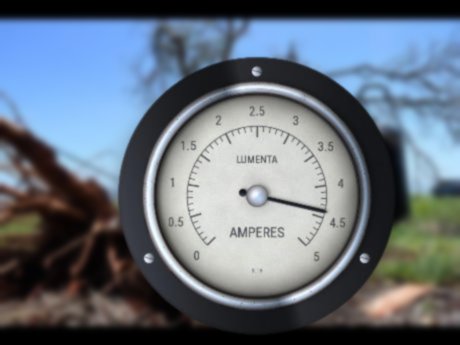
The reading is 4.4 A
